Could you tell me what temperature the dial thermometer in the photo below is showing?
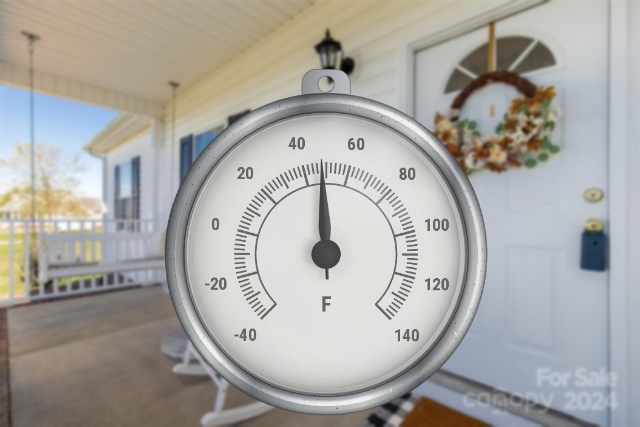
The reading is 48 °F
